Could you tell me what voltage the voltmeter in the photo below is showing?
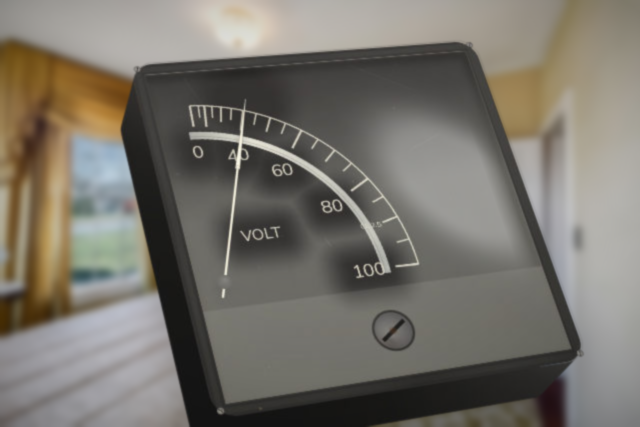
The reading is 40 V
